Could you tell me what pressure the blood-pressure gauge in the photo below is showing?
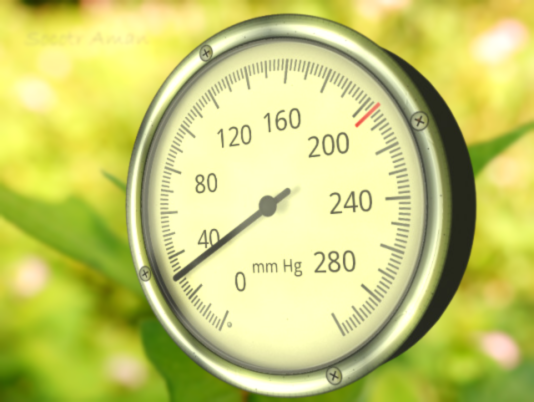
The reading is 30 mmHg
